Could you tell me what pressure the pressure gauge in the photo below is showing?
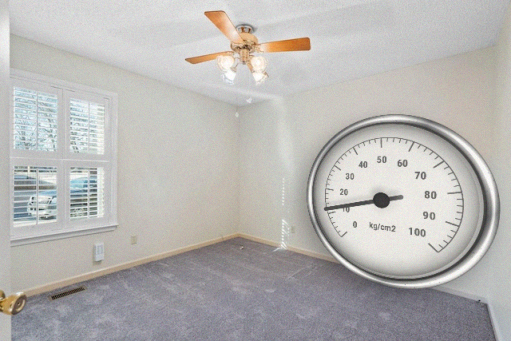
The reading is 12 kg/cm²
